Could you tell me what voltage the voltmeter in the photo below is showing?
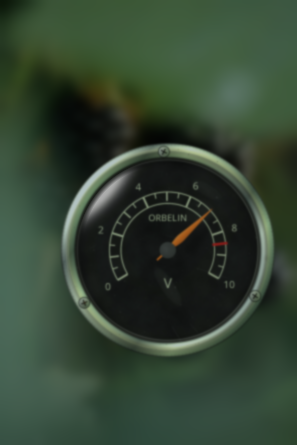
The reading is 7 V
